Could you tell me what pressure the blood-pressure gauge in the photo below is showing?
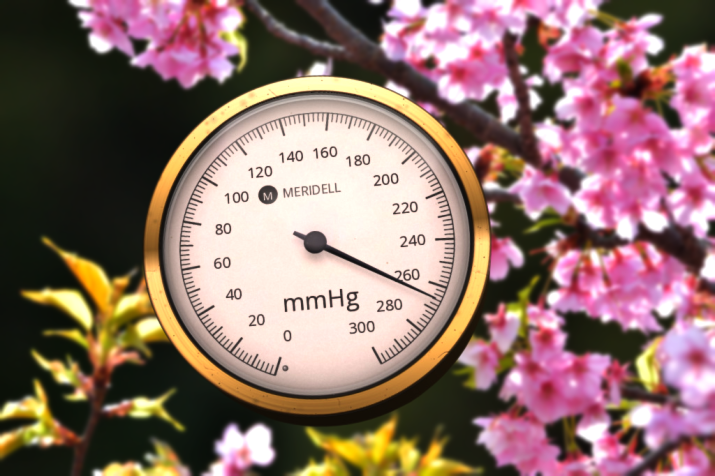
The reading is 266 mmHg
